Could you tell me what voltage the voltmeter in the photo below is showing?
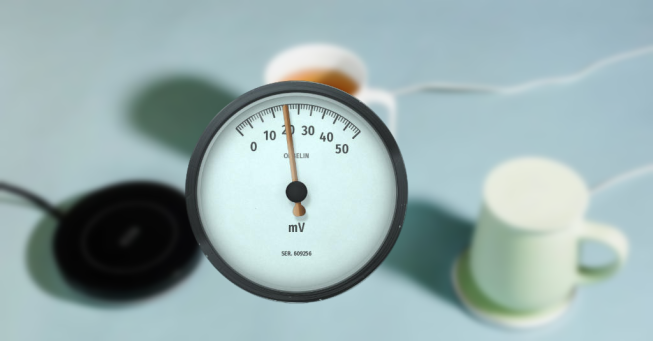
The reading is 20 mV
